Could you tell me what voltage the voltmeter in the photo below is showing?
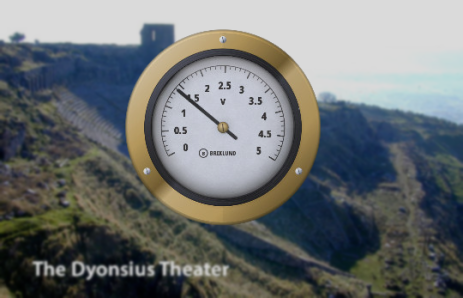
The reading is 1.4 V
